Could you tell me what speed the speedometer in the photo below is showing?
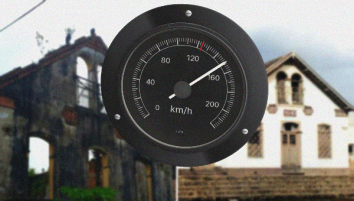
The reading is 150 km/h
